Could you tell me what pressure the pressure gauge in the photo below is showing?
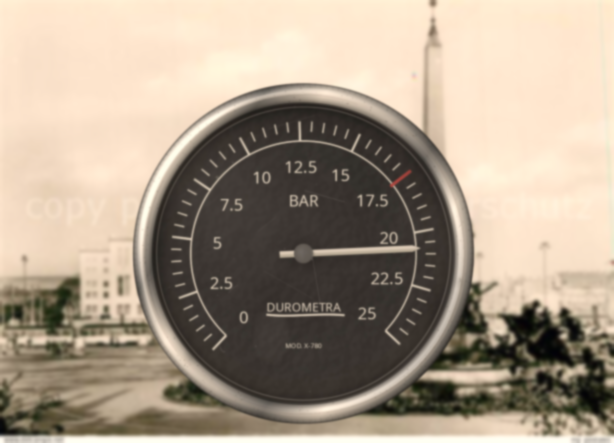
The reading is 20.75 bar
